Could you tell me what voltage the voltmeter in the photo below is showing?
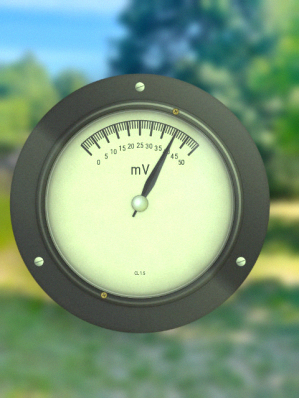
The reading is 40 mV
